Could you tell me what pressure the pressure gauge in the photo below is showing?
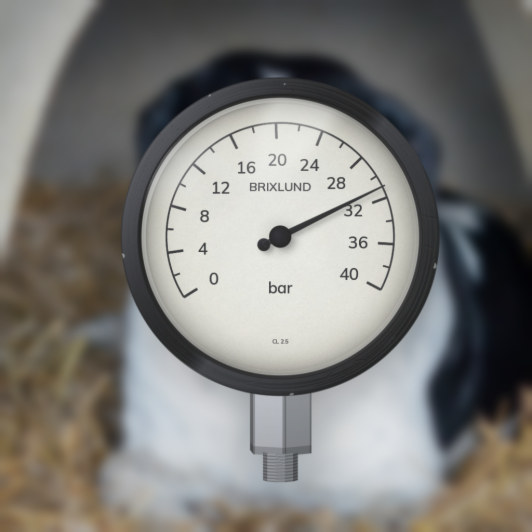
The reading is 31 bar
